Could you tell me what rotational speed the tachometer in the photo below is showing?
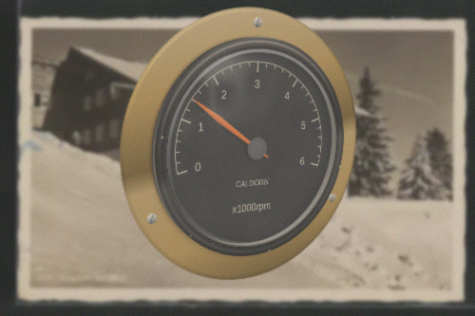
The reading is 1400 rpm
